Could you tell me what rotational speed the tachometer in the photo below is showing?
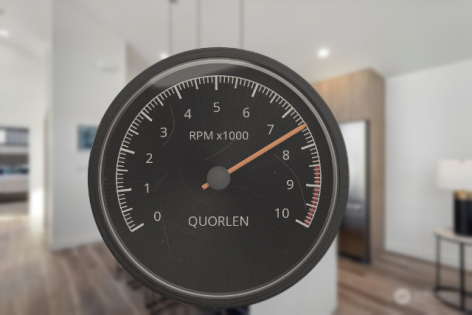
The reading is 7500 rpm
